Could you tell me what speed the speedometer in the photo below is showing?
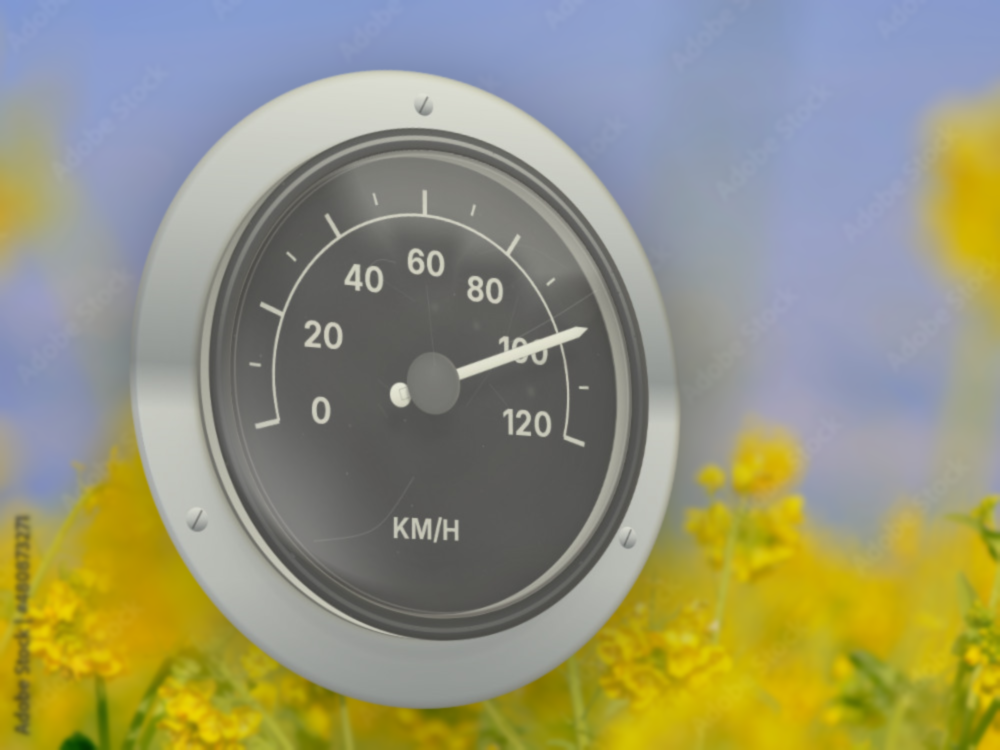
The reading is 100 km/h
